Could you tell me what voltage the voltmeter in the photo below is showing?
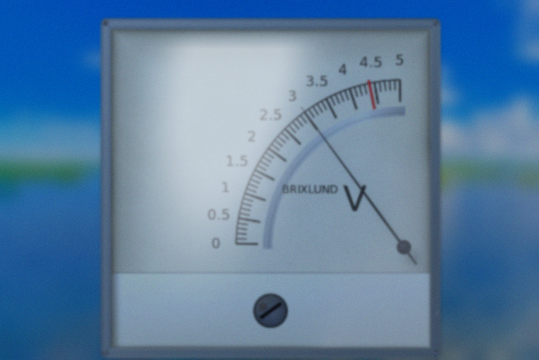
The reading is 3 V
